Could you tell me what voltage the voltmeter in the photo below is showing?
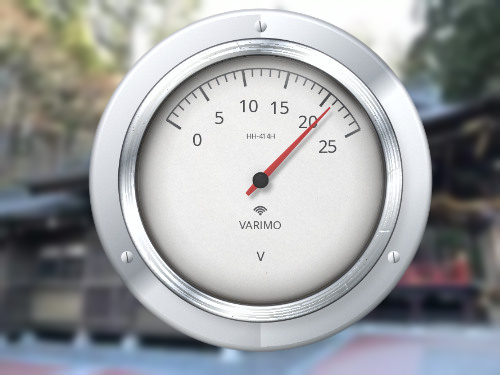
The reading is 21 V
